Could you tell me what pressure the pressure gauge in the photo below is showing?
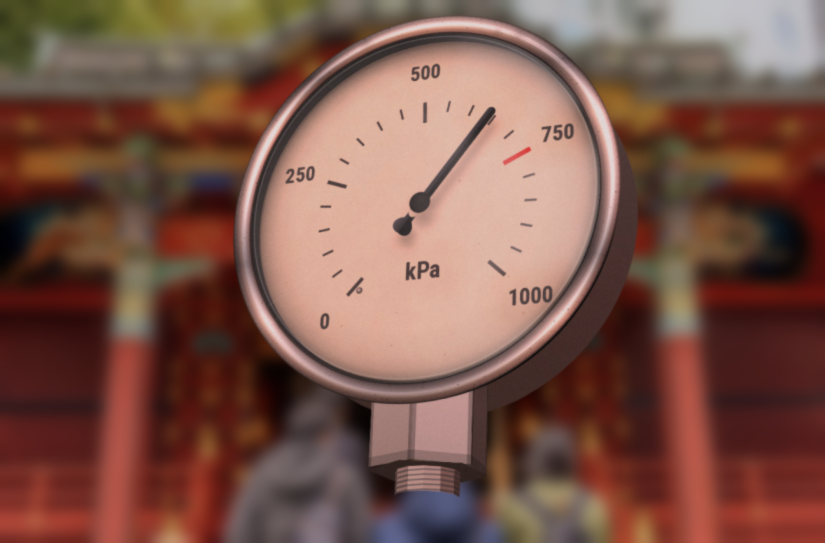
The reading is 650 kPa
